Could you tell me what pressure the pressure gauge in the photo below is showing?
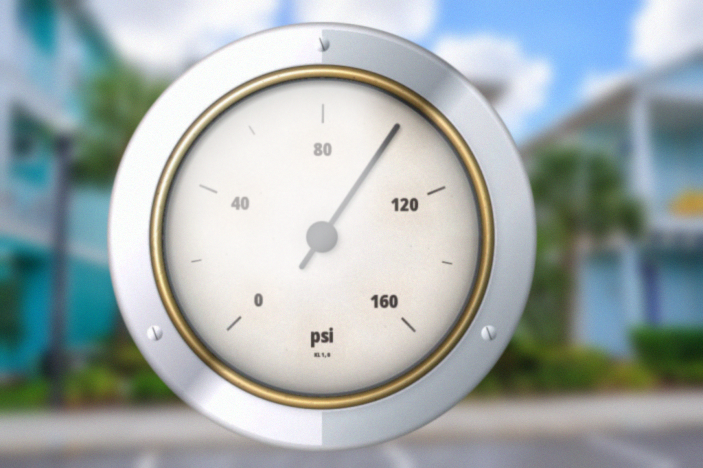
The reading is 100 psi
